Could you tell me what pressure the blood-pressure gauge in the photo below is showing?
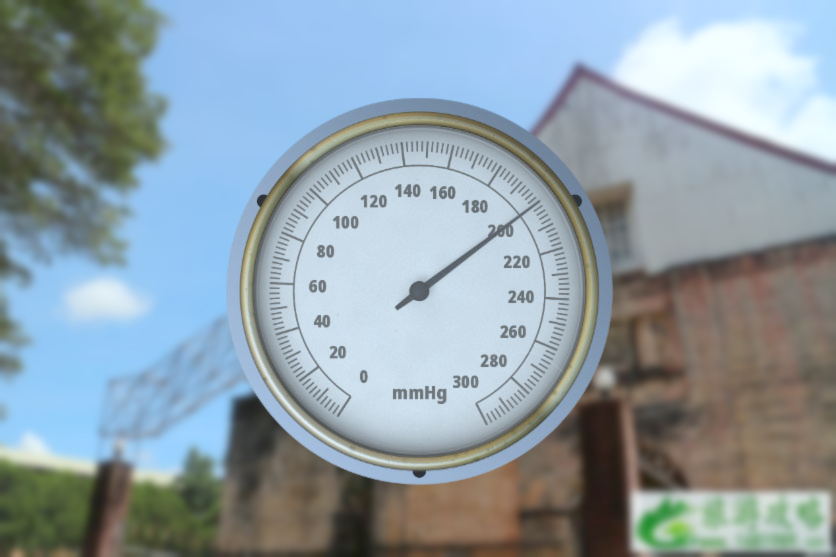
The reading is 200 mmHg
